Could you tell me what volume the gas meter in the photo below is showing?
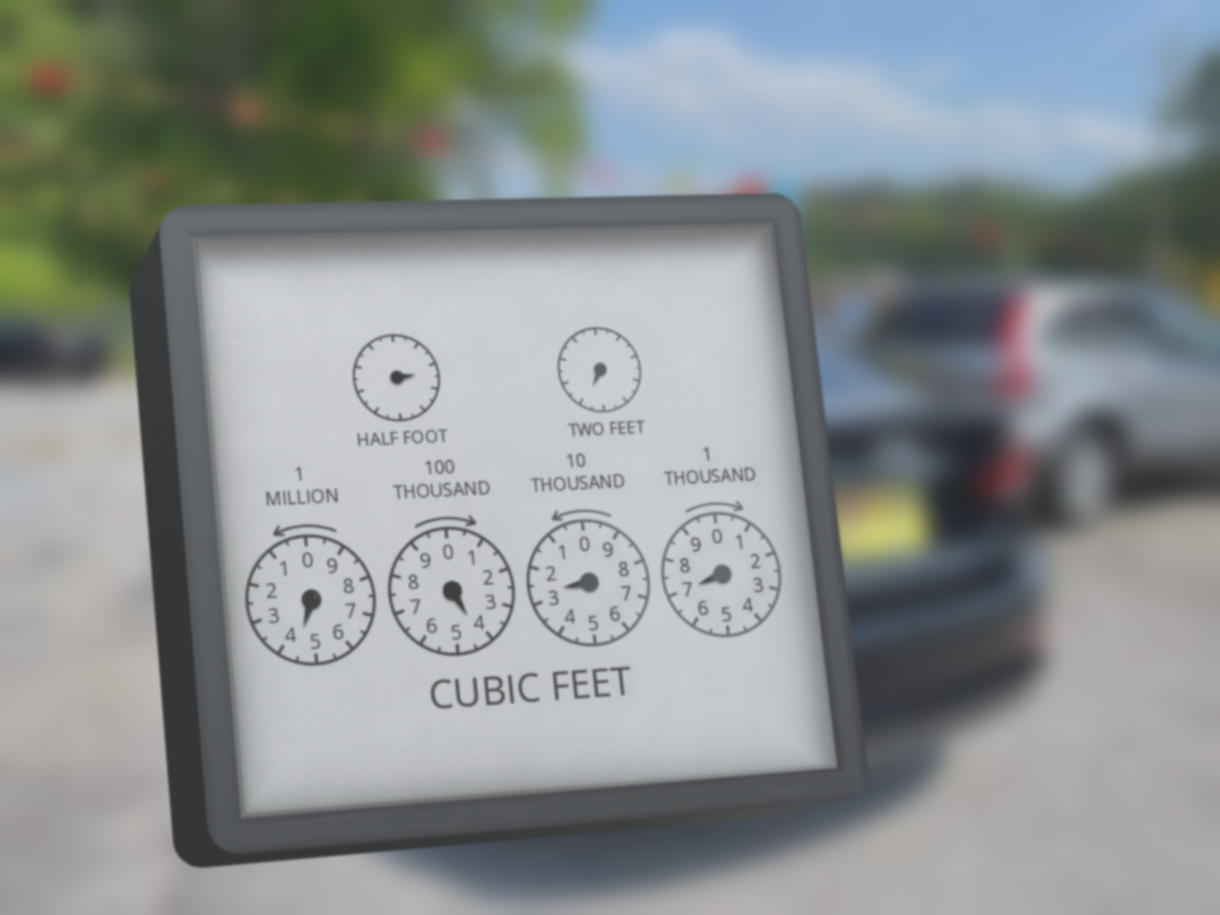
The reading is 442700 ft³
